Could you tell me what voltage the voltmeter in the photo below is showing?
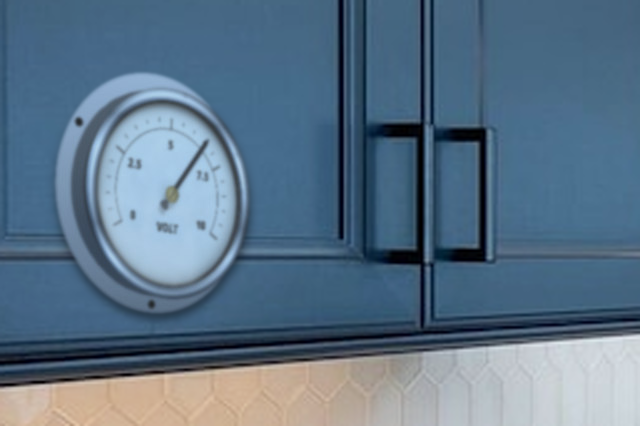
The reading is 6.5 V
